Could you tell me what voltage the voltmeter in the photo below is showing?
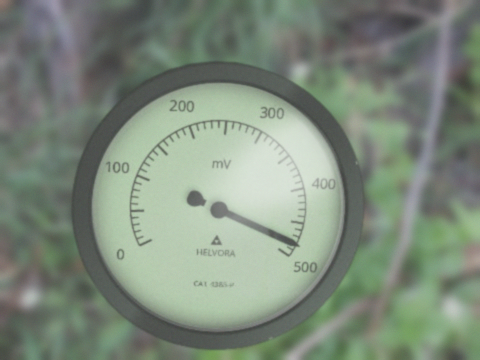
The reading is 480 mV
